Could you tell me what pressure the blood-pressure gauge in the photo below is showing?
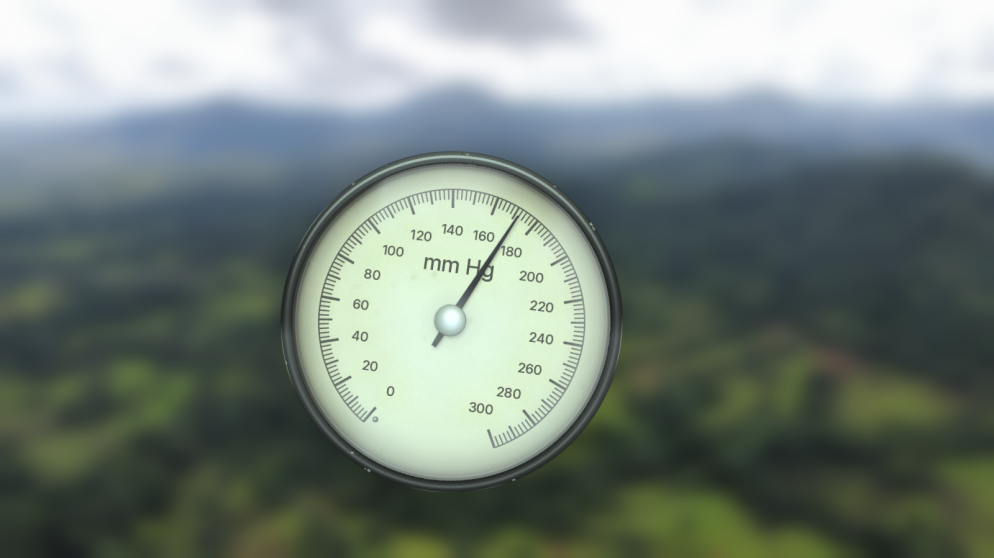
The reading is 172 mmHg
